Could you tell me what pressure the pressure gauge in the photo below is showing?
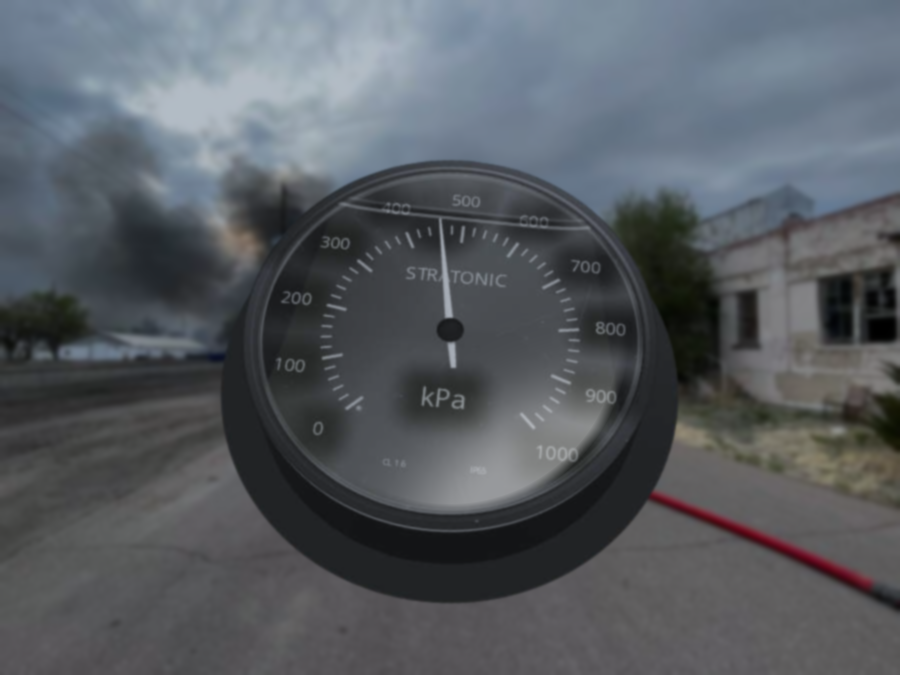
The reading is 460 kPa
